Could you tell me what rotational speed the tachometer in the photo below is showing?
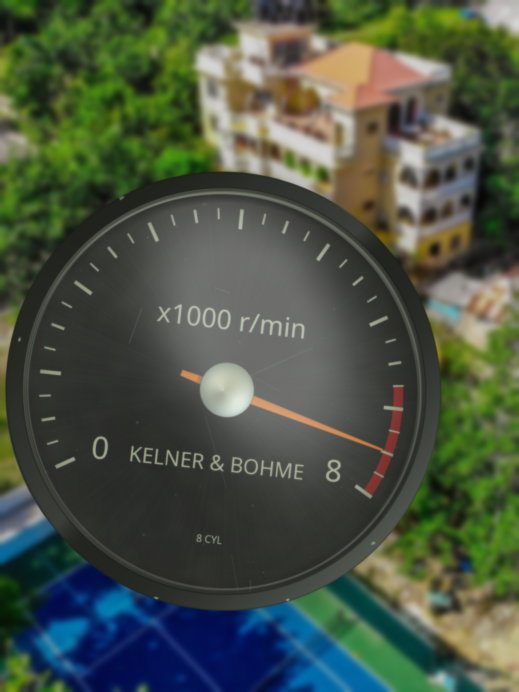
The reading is 7500 rpm
